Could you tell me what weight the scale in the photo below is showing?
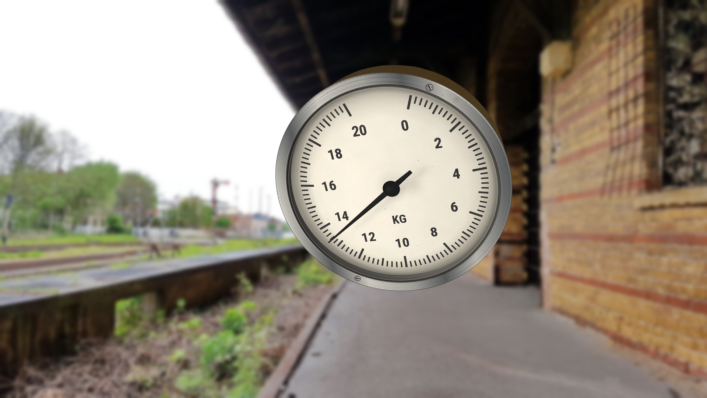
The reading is 13.4 kg
